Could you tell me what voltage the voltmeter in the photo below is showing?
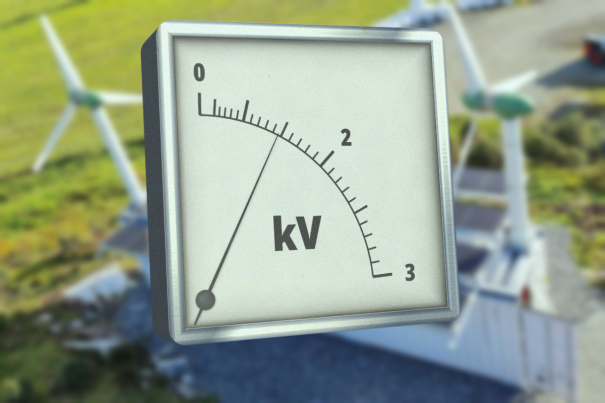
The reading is 1.45 kV
